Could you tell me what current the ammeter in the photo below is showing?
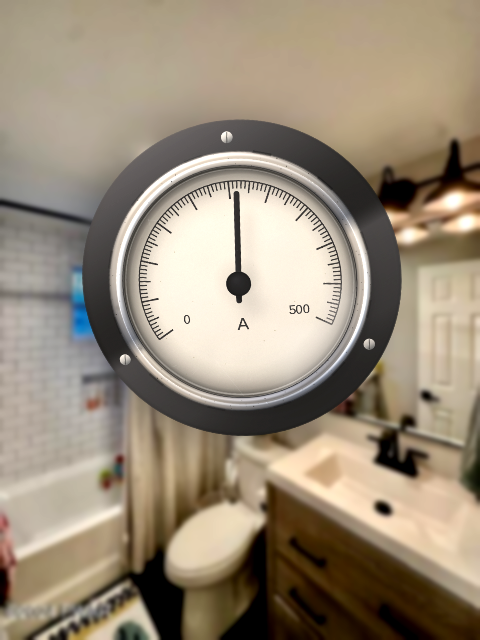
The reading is 260 A
